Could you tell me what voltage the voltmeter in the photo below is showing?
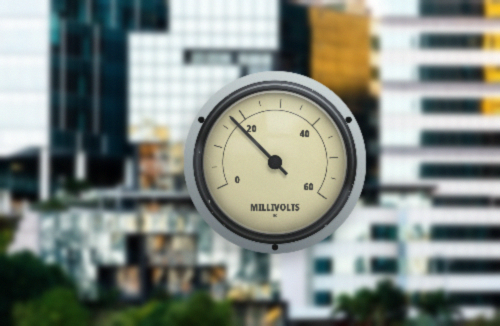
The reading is 17.5 mV
